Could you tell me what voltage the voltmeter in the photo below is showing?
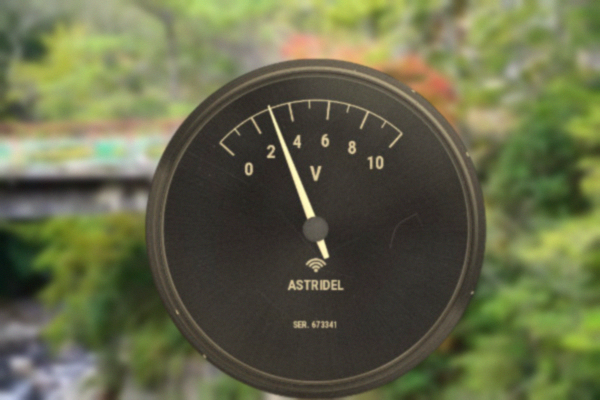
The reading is 3 V
